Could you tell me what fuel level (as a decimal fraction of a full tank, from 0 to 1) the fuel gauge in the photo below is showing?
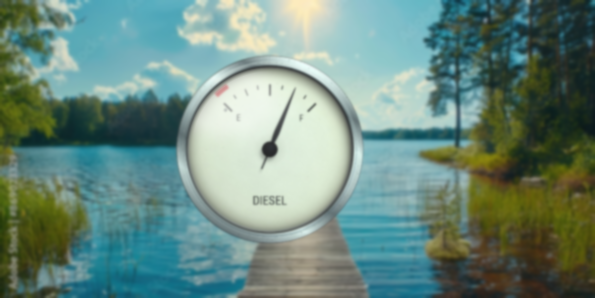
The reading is 0.75
